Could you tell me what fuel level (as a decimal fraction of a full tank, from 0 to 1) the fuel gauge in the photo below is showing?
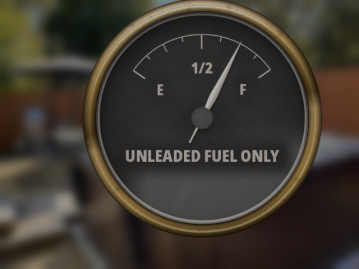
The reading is 0.75
